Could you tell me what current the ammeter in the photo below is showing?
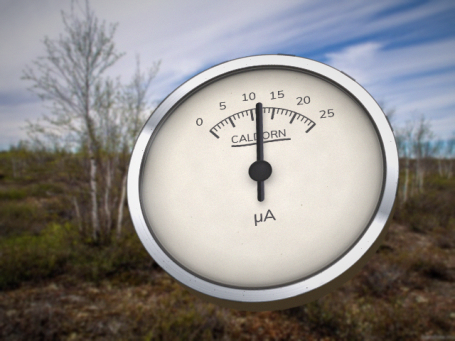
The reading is 12 µA
